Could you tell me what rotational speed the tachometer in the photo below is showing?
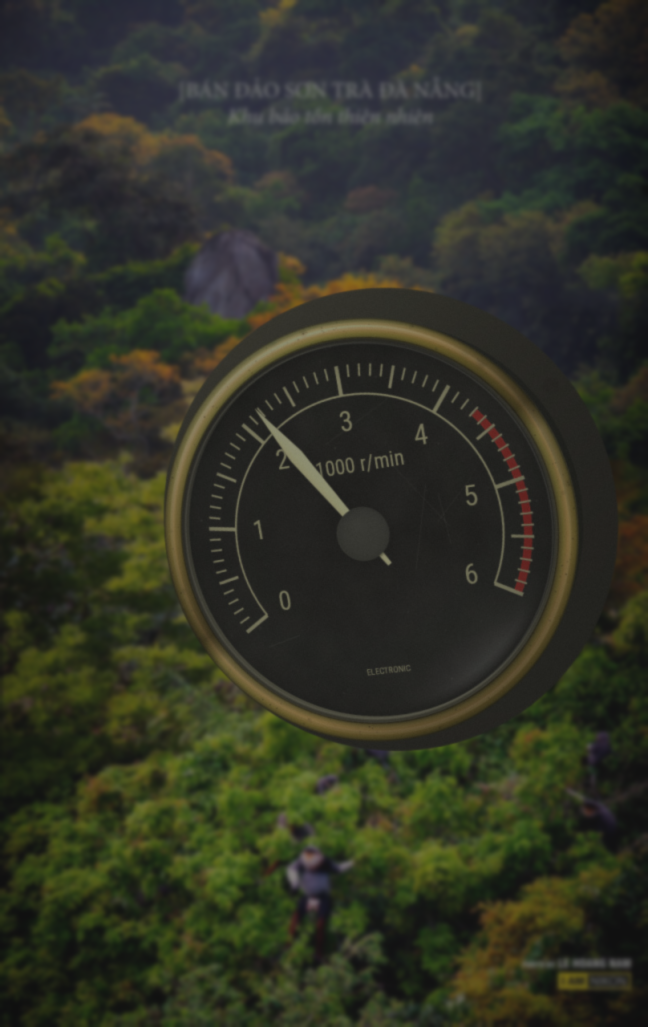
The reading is 2200 rpm
